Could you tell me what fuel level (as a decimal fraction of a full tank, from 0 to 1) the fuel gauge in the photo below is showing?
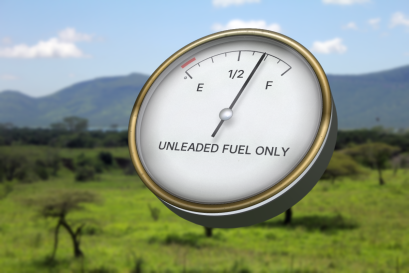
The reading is 0.75
